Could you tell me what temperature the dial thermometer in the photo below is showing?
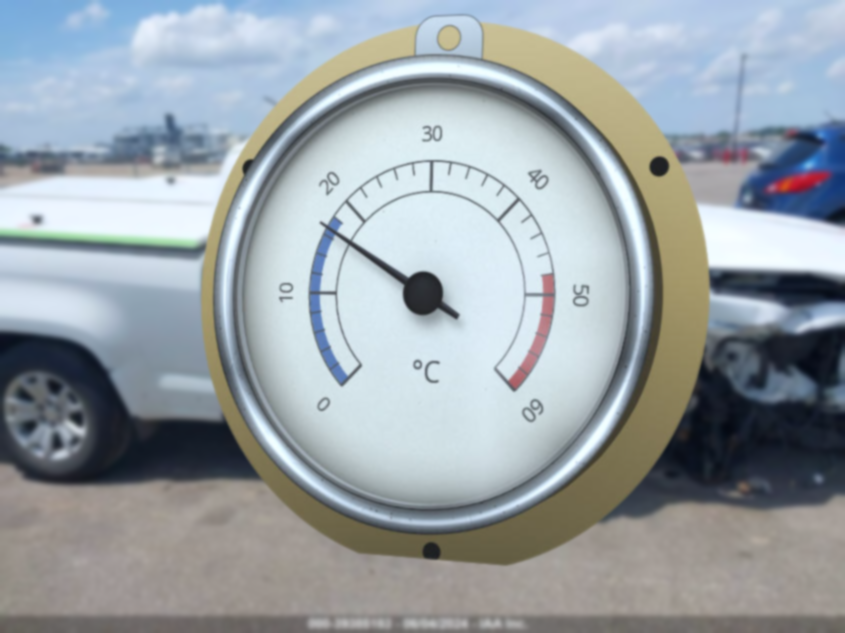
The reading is 17 °C
